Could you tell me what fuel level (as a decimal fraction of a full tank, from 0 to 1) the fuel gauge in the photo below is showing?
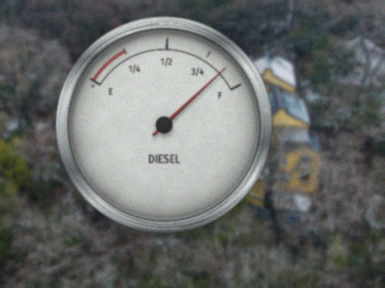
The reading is 0.875
